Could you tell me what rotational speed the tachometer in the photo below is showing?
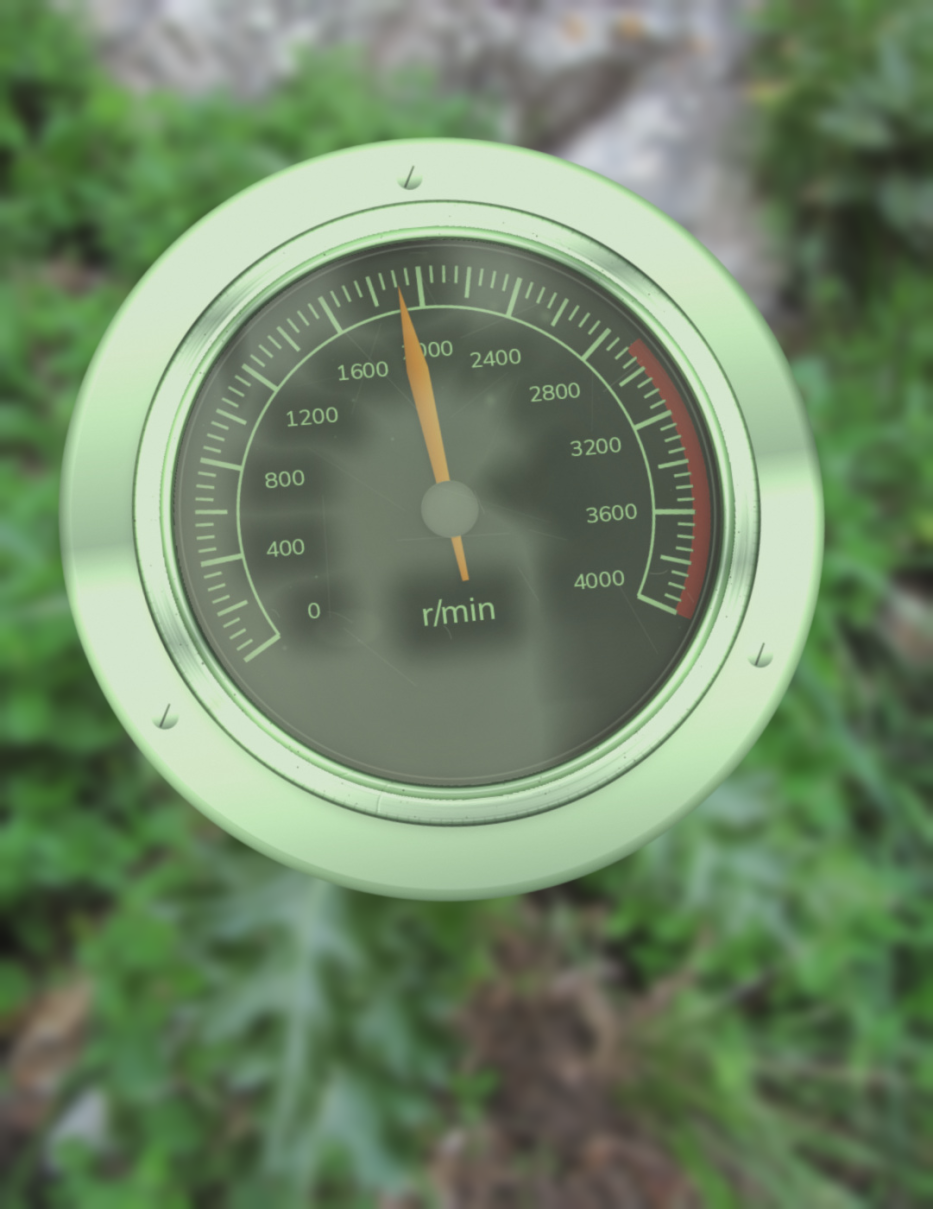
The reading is 1900 rpm
